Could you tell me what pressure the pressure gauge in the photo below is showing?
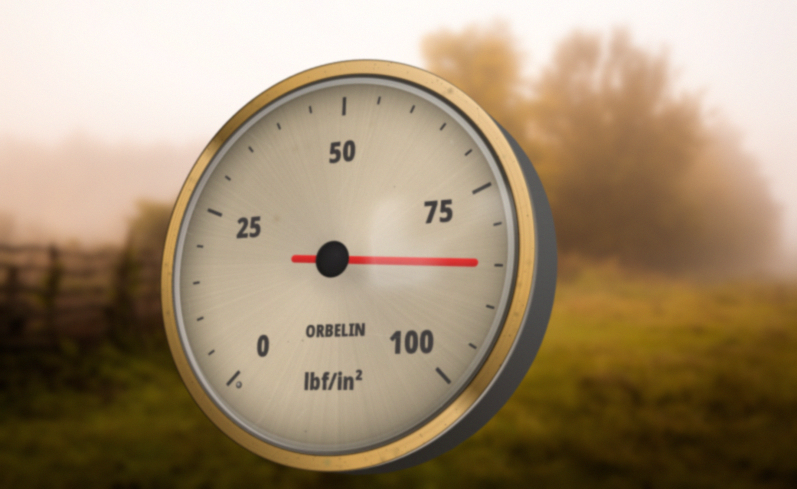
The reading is 85 psi
